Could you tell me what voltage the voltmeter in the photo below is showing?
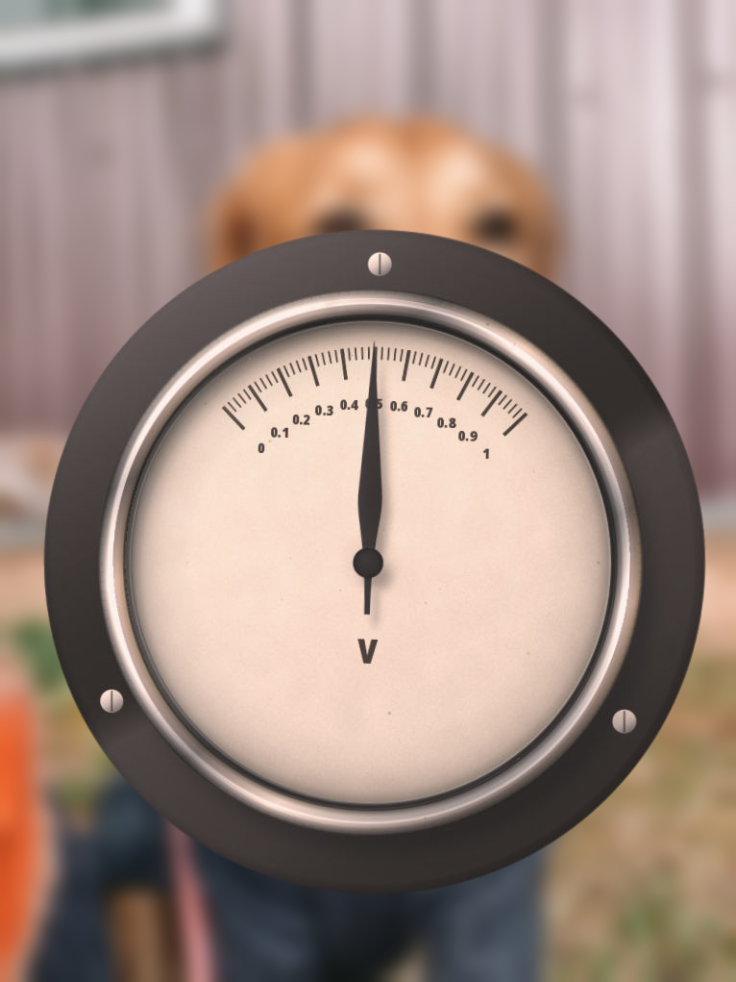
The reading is 0.5 V
